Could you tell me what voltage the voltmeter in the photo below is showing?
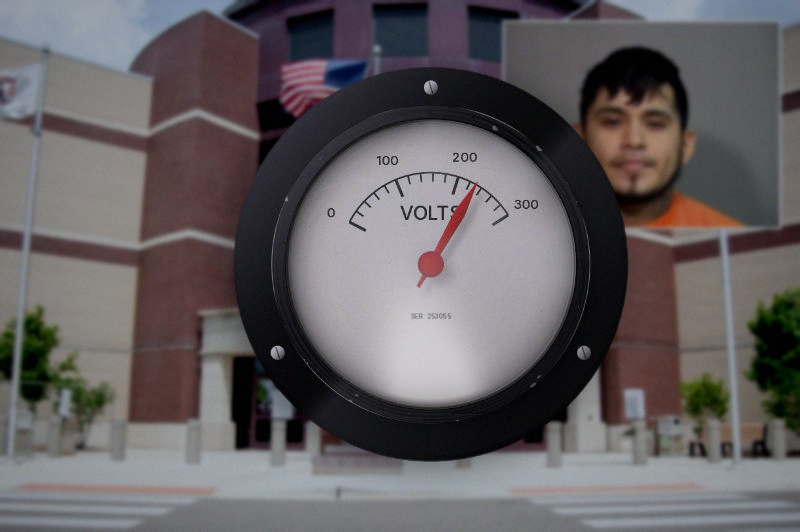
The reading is 230 V
